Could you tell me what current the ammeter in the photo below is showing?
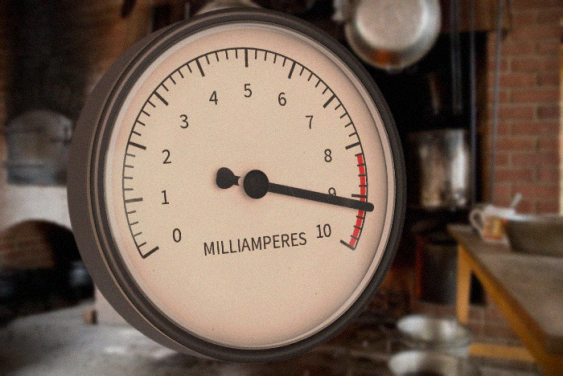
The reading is 9.2 mA
